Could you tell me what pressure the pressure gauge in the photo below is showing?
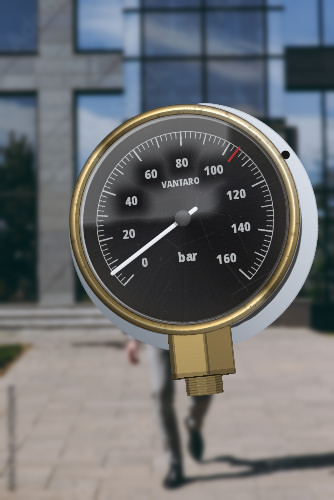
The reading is 6 bar
